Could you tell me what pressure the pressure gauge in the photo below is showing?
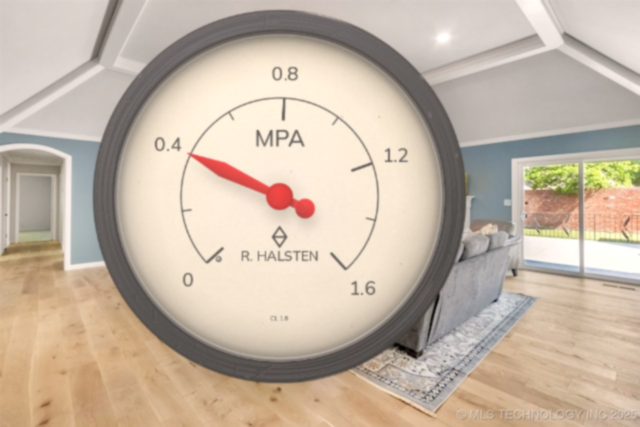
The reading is 0.4 MPa
